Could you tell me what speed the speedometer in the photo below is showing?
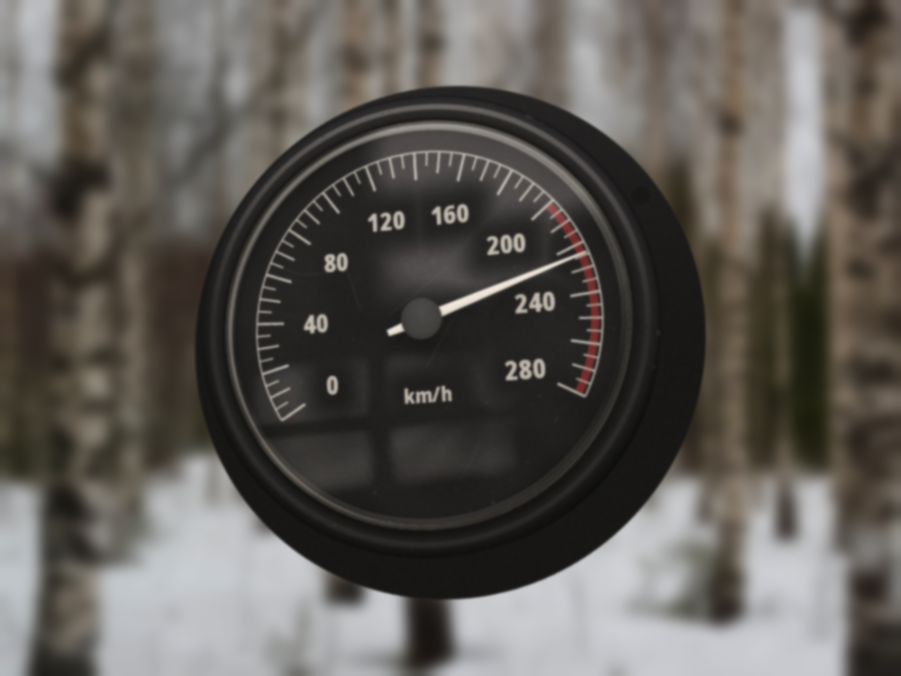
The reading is 225 km/h
